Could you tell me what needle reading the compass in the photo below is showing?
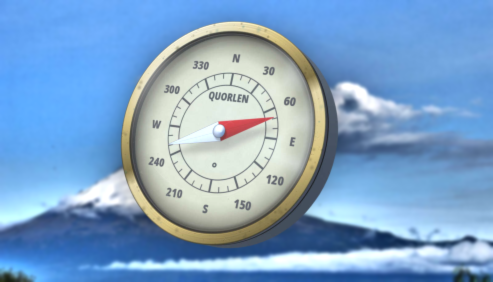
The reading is 70 °
